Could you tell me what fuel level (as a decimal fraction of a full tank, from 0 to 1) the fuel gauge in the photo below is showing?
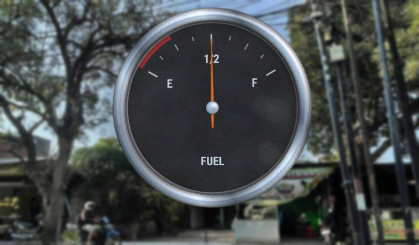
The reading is 0.5
